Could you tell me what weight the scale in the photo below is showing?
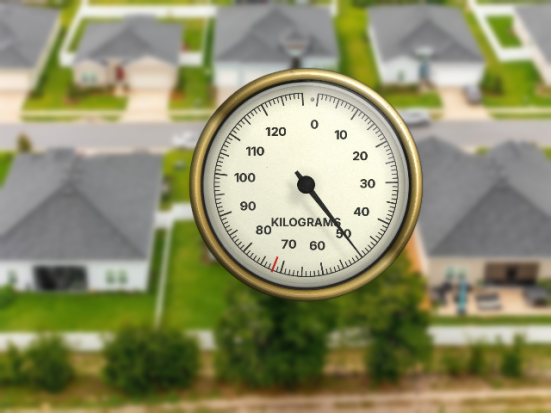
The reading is 50 kg
